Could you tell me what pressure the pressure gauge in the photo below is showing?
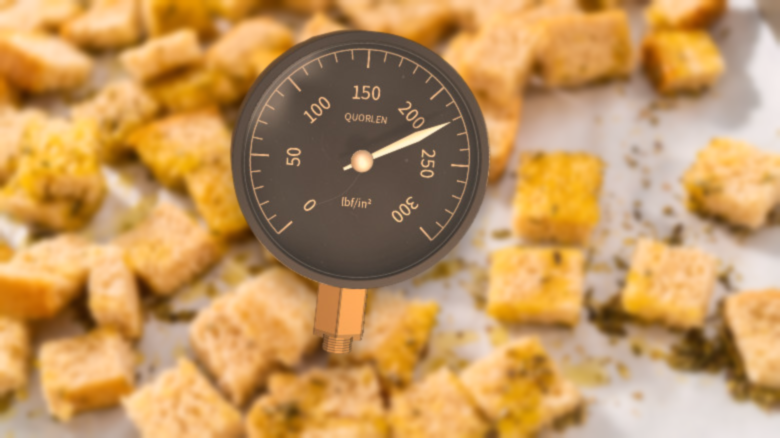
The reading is 220 psi
